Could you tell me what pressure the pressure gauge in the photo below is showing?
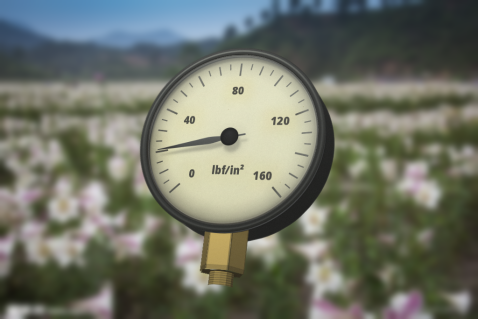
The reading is 20 psi
